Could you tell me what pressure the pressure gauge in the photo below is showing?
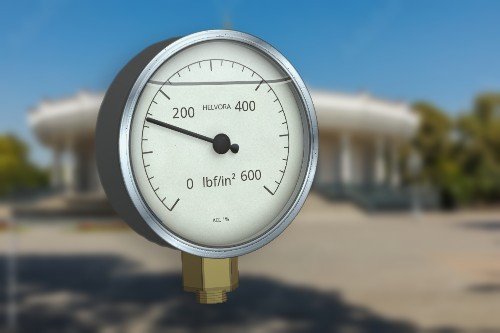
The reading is 150 psi
